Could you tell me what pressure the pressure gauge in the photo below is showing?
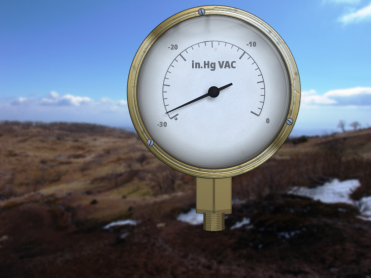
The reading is -29 inHg
